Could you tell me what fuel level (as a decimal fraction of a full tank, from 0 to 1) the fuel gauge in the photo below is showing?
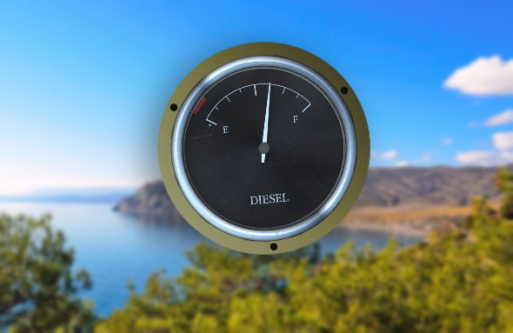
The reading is 0.625
